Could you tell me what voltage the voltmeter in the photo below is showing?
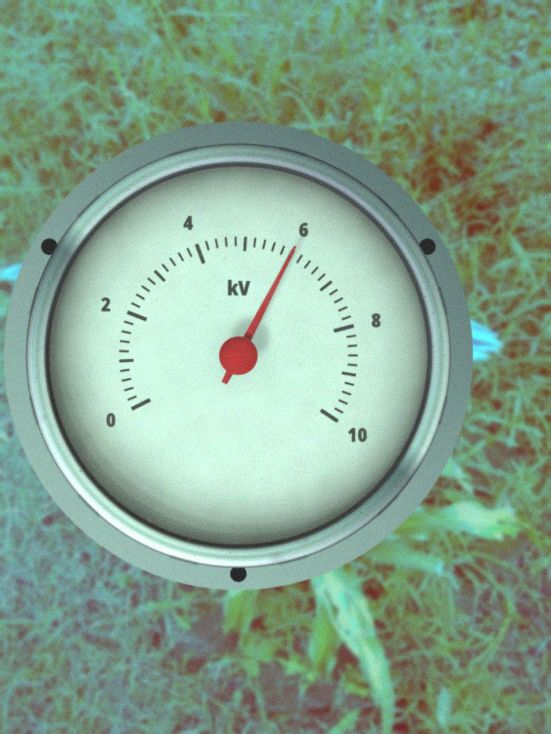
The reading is 6 kV
